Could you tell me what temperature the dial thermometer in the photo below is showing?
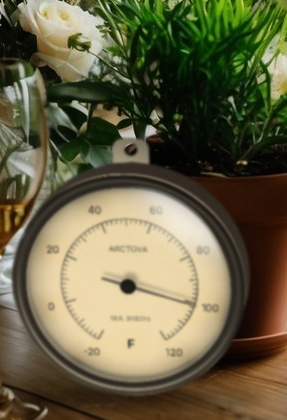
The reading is 100 °F
